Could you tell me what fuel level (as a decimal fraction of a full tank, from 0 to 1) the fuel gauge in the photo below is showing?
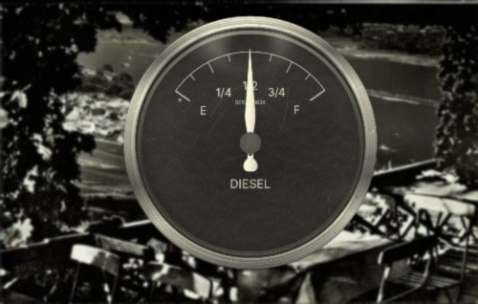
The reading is 0.5
